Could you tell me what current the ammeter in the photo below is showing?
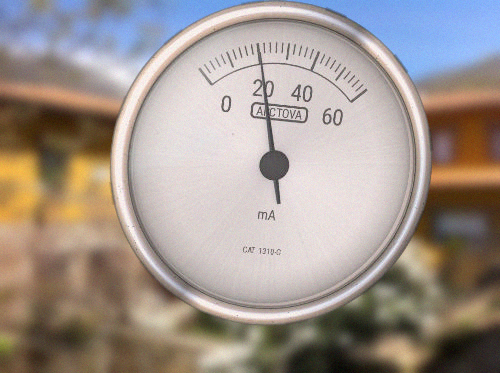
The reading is 20 mA
